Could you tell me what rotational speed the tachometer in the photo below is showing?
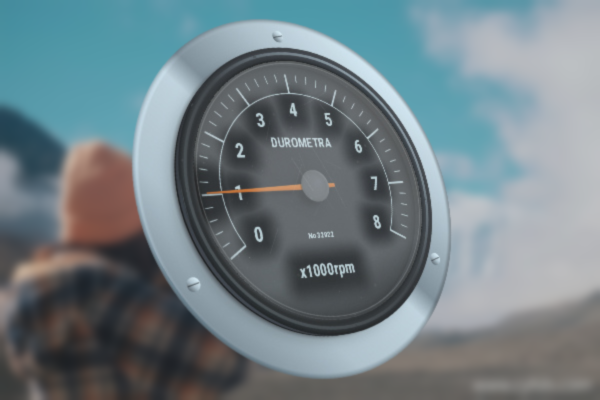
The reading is 1000 rpm
